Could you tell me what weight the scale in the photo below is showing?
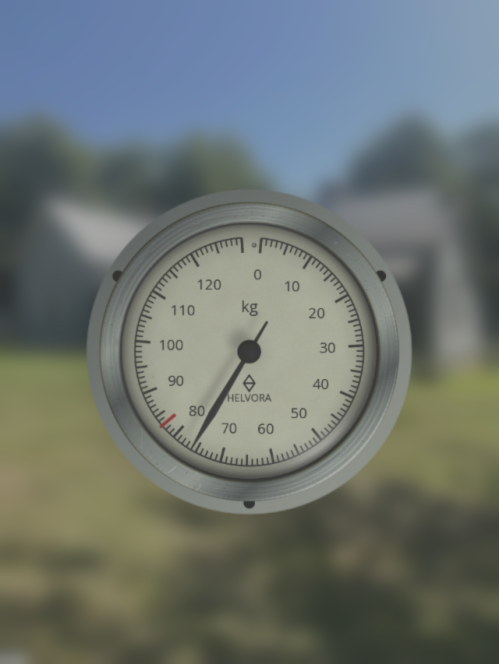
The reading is 76 kg
